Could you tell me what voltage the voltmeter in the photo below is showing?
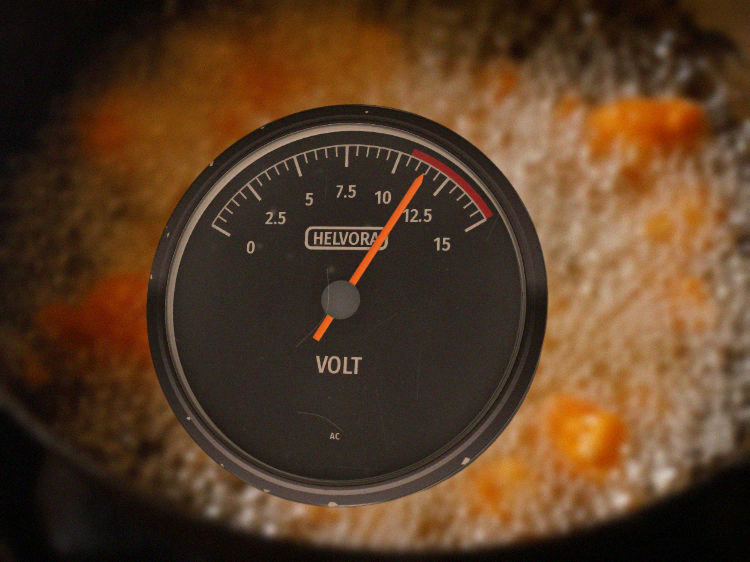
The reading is 11.5 V
